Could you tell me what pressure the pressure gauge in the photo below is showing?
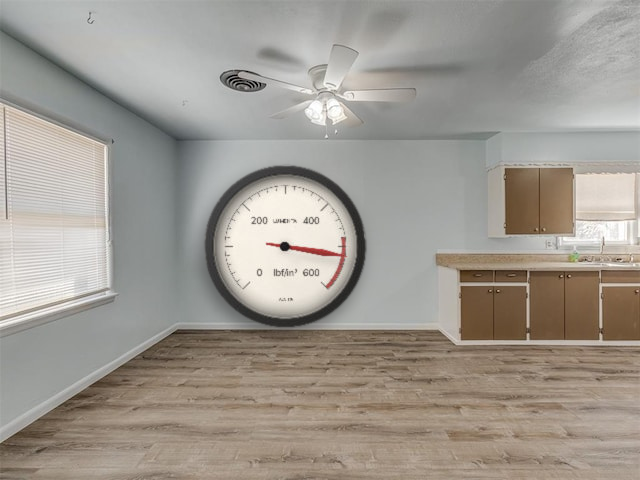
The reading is 520 psi
